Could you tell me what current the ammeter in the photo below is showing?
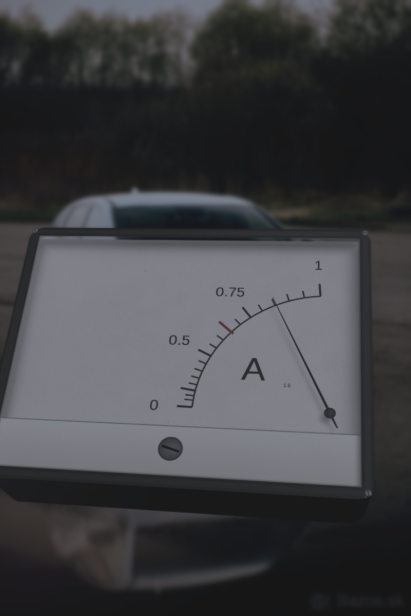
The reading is 0.85 A
